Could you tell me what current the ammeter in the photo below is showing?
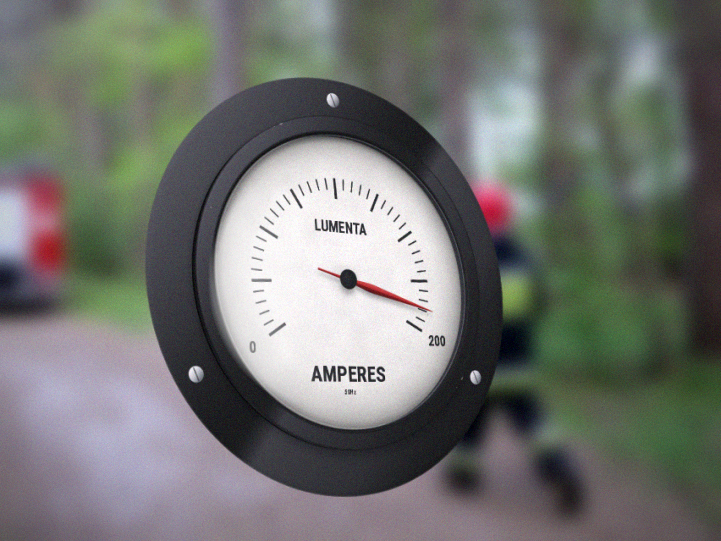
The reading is 190 A
